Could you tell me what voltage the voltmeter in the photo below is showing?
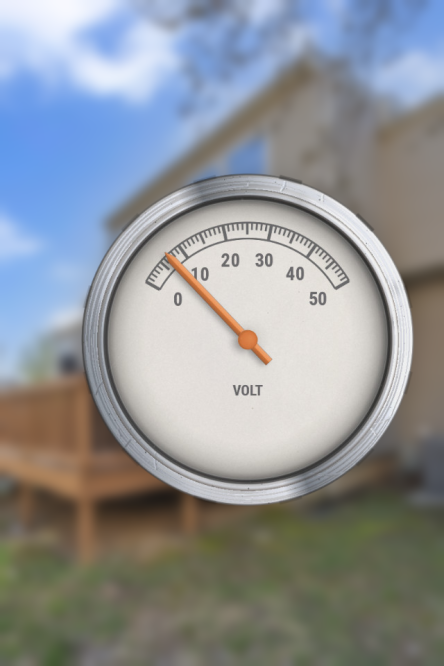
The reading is 7 V
